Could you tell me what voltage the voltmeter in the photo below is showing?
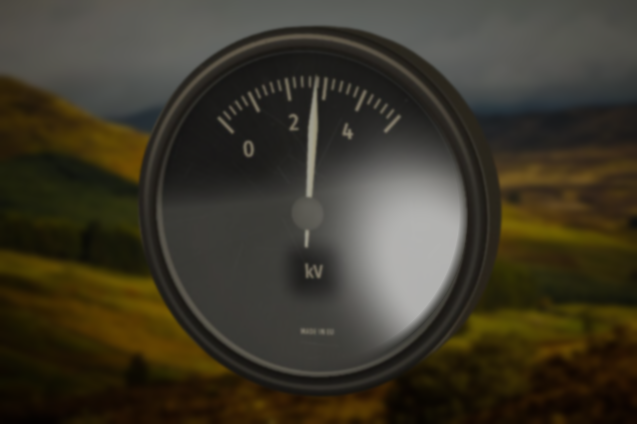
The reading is 2.8 kV
